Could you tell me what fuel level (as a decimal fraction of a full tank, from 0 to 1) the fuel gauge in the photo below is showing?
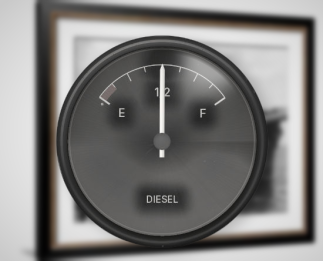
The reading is 0.5
